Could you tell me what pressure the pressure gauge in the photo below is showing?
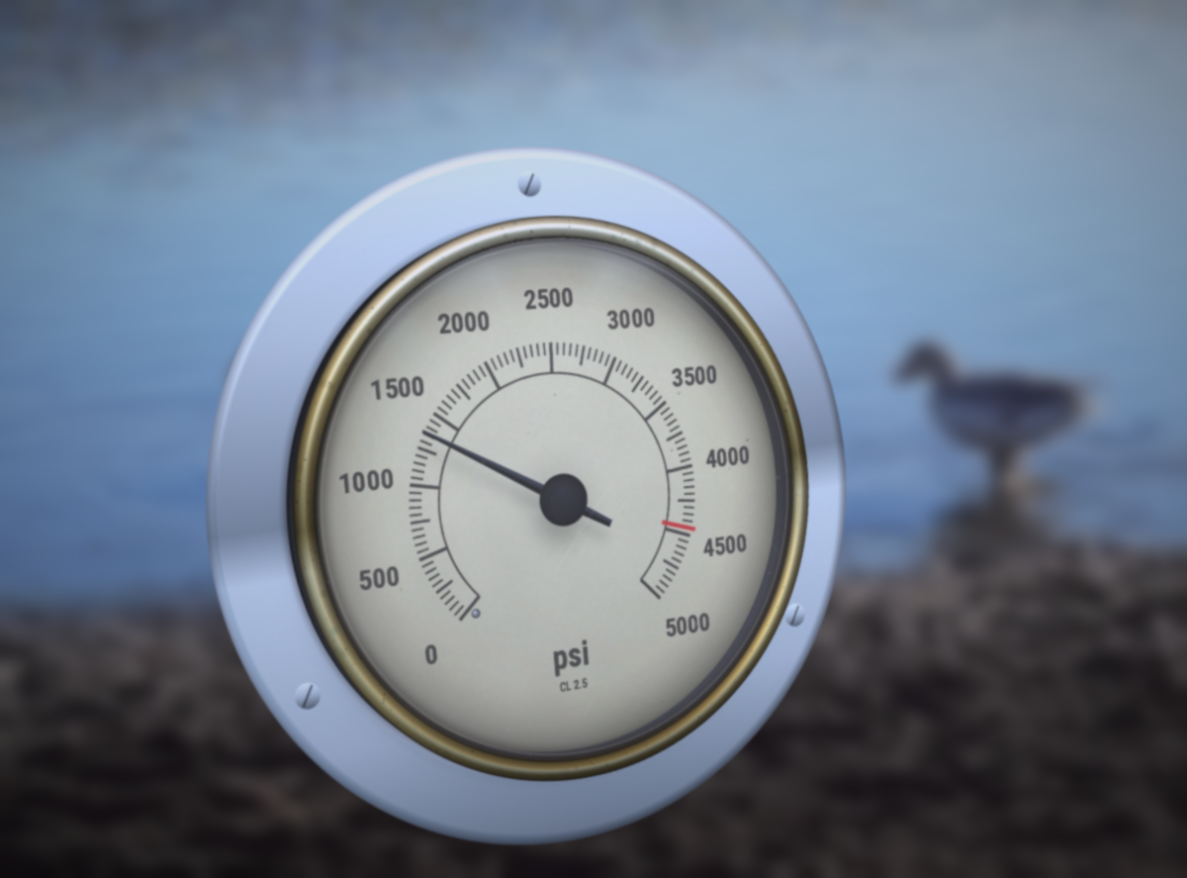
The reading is 1350 psi
